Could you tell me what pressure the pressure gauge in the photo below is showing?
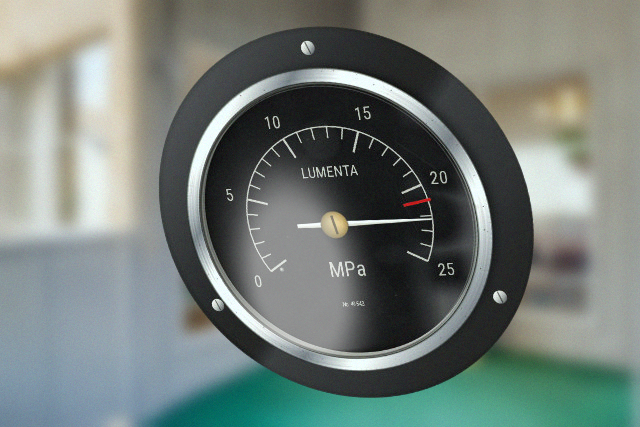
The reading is 22 MPa
